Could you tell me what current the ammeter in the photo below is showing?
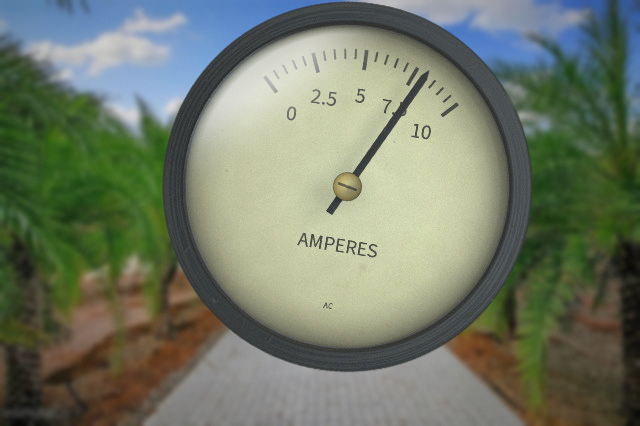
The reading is 8 A
